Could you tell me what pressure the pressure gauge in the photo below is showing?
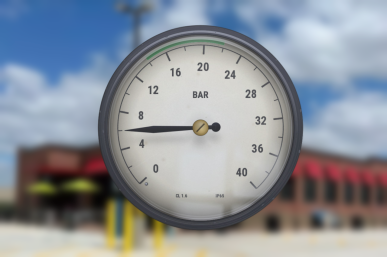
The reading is 6 bar
